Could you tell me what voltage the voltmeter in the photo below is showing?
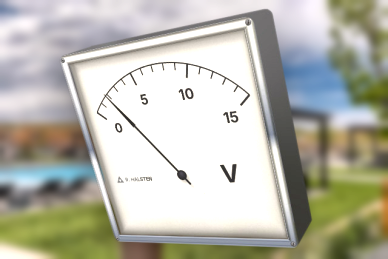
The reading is 2 V
